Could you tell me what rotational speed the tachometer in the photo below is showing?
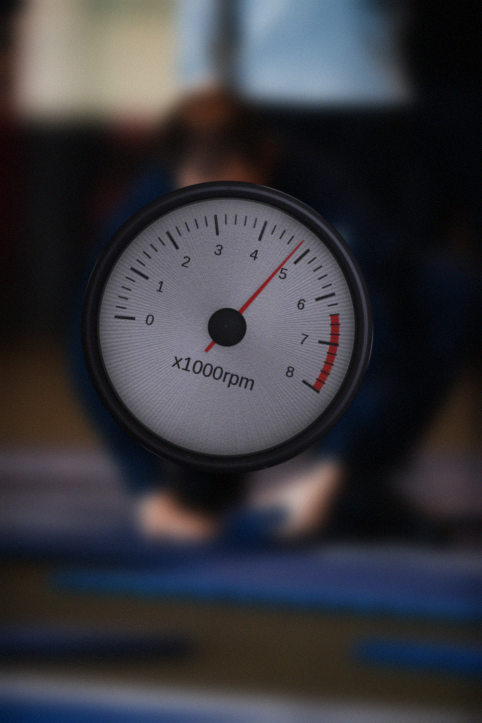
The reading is 4800 rpm
